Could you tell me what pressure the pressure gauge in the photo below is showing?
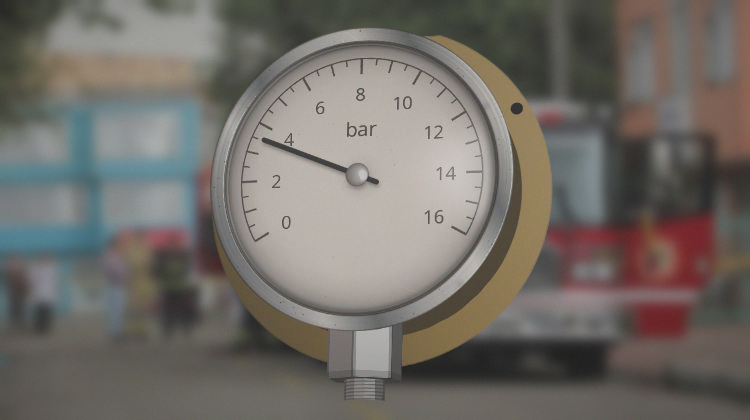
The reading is 3.5 bar
